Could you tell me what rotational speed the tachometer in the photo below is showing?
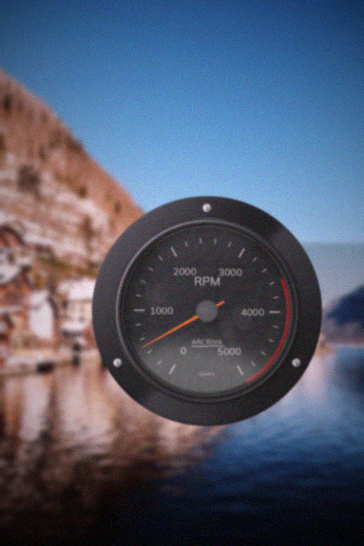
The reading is 500 rpm
